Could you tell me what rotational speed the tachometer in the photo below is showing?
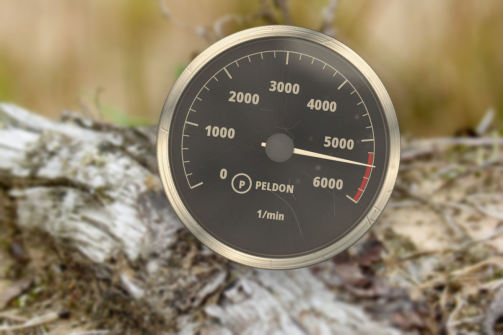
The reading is 5400 rpm
